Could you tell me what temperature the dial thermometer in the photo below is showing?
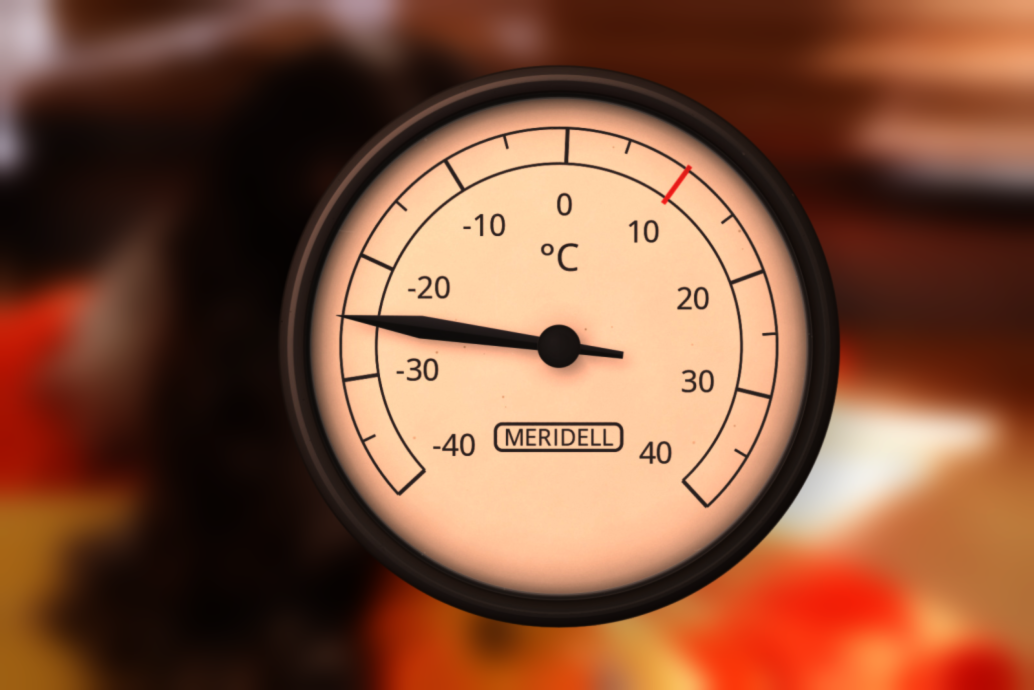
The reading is -25 °C
